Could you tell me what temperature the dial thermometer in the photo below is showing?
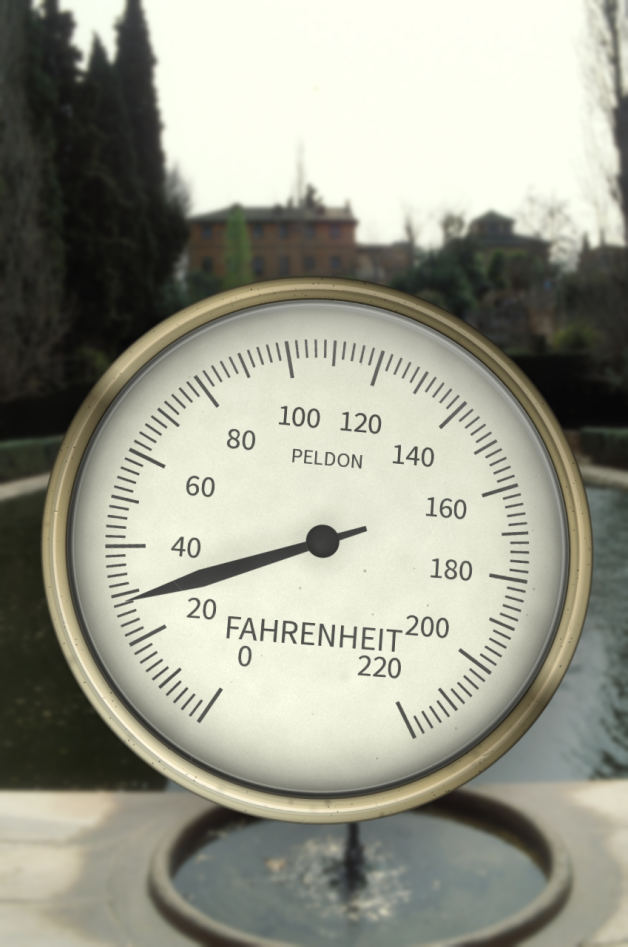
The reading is 28 °F
